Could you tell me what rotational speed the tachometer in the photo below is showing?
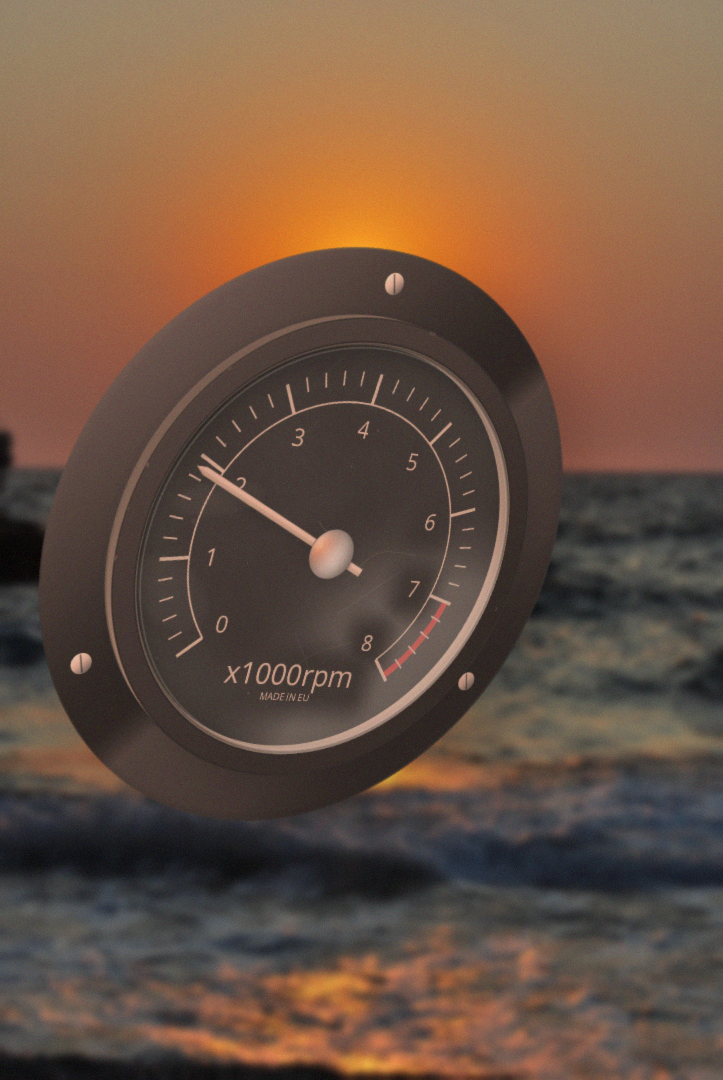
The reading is 1900 rpm
